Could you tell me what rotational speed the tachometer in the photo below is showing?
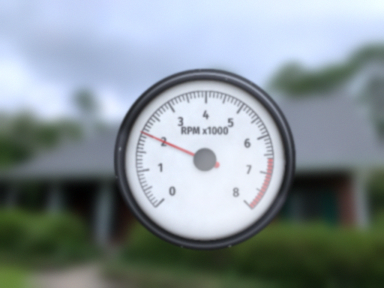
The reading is 2000 rpm
